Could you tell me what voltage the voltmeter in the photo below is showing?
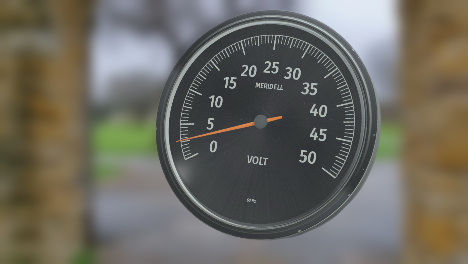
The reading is 2.5 V
